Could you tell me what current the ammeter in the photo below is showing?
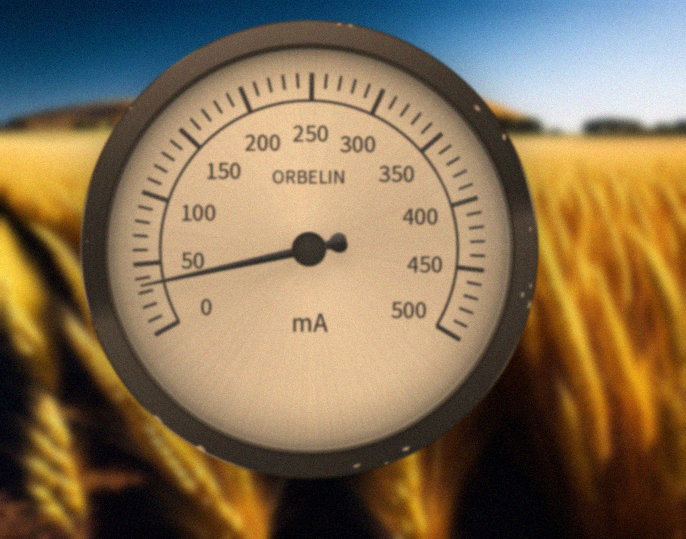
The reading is 35 mA
